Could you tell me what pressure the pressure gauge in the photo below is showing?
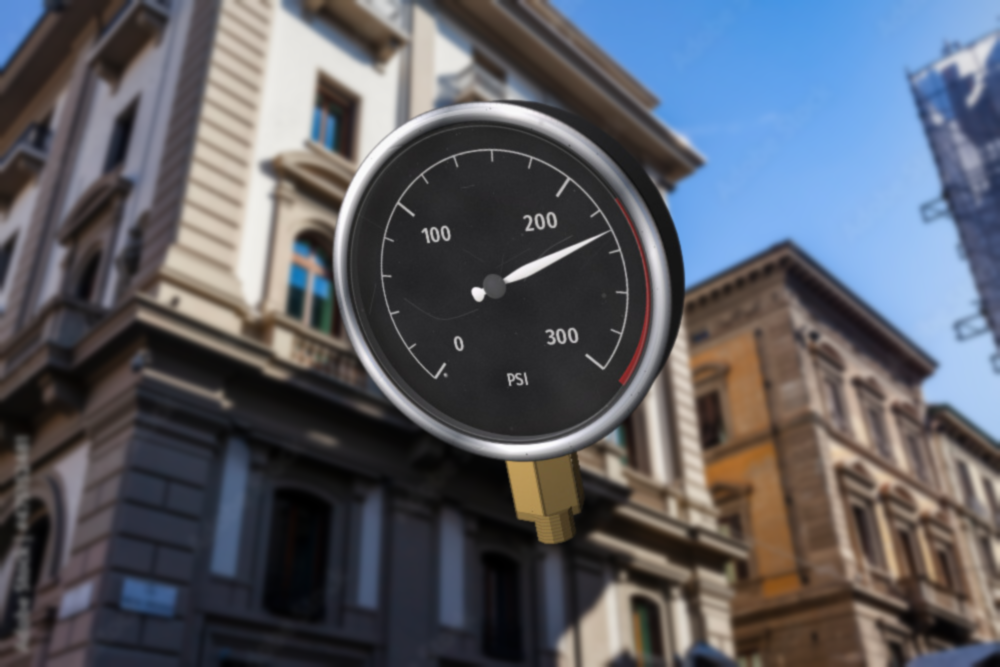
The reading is 230 psi
